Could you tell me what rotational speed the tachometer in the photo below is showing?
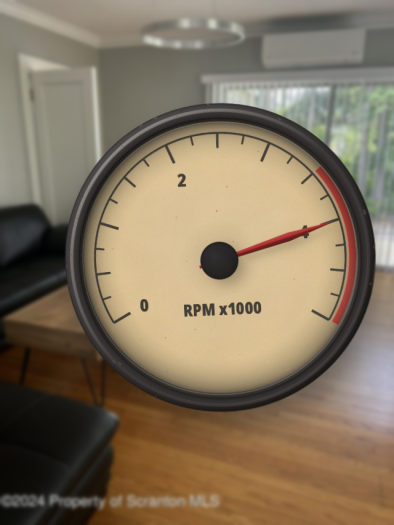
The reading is 4000 rpm
